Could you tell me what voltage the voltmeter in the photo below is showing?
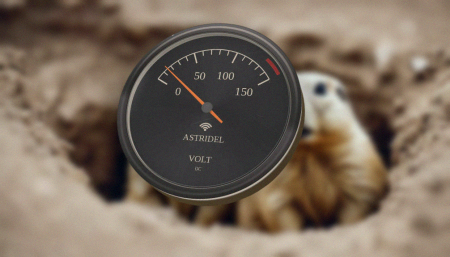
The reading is 15 V
